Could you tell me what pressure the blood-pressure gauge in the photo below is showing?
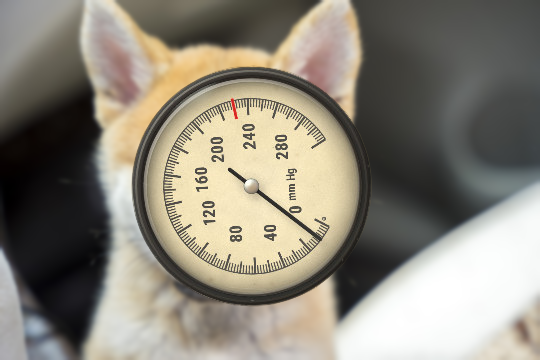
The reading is 10 mmHg
